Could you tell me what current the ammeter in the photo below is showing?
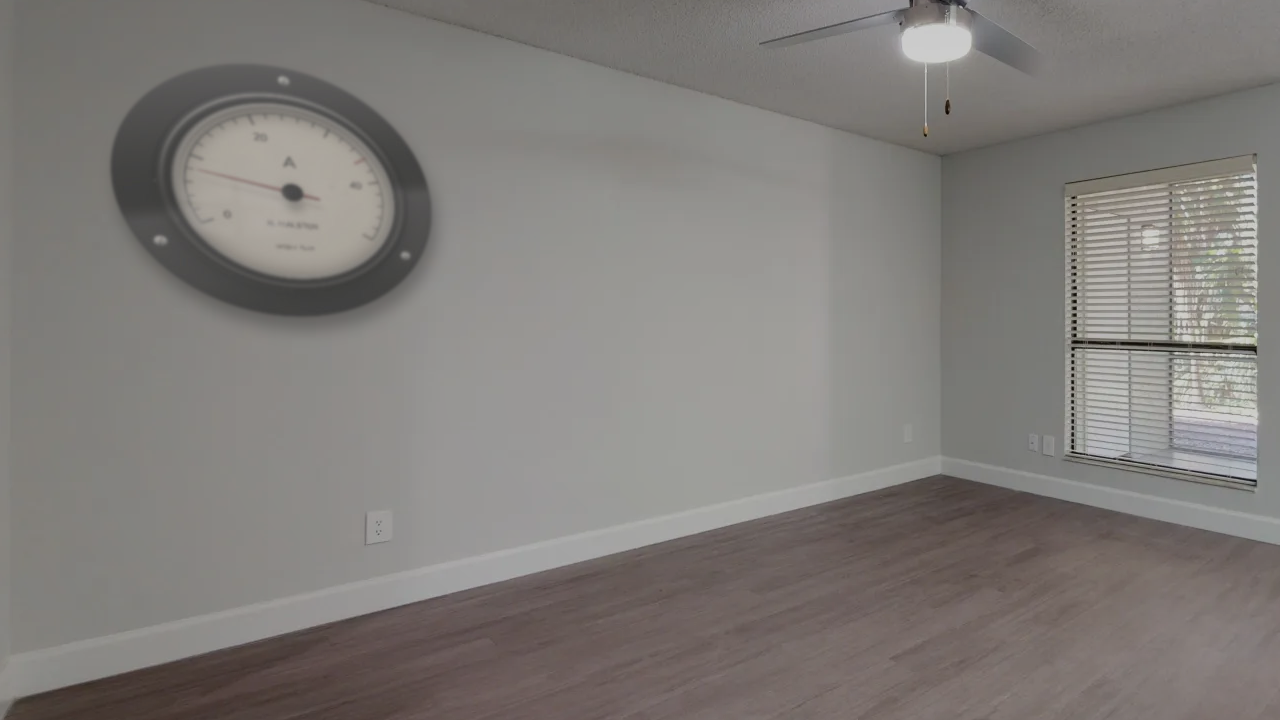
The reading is 8 A
